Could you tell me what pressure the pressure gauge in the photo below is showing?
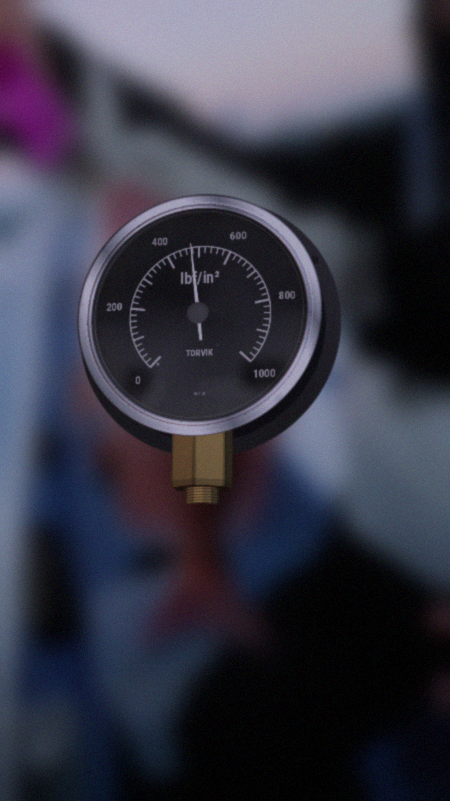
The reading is 480 psi
